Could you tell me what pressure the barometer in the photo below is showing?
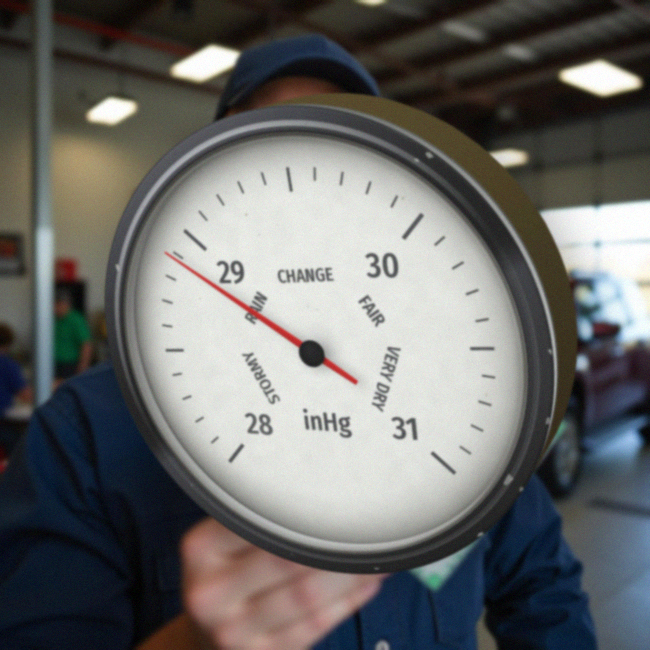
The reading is 28.9 inHg
